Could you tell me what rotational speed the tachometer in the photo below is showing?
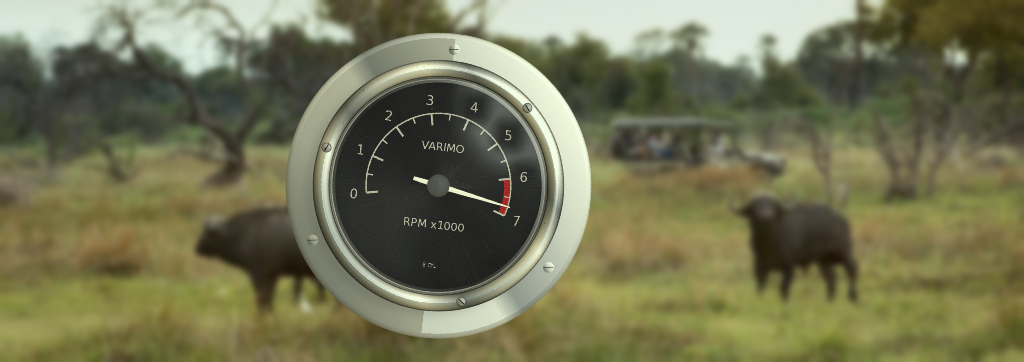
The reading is 6750 rpm
